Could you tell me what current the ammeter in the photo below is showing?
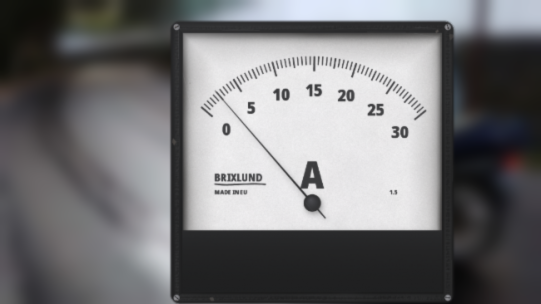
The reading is 2.5 A
